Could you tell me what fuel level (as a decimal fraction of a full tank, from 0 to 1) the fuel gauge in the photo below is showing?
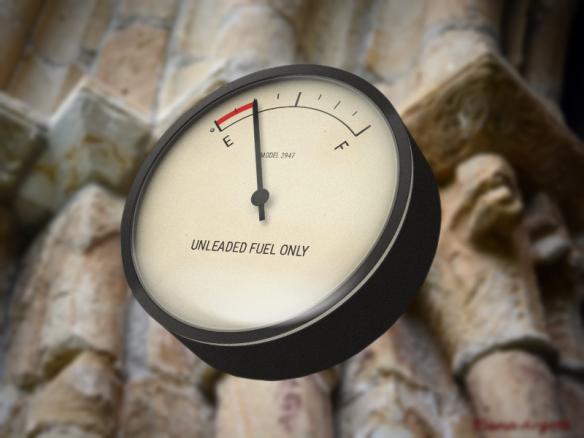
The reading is 0.25
